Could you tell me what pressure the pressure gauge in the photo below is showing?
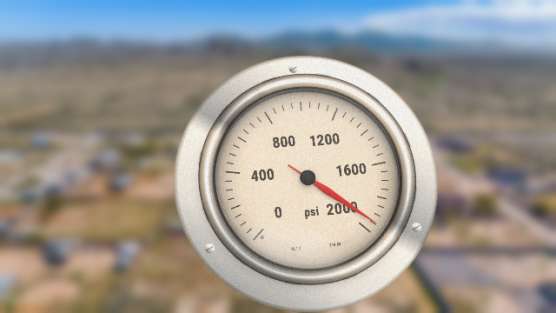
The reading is 1950 psi
